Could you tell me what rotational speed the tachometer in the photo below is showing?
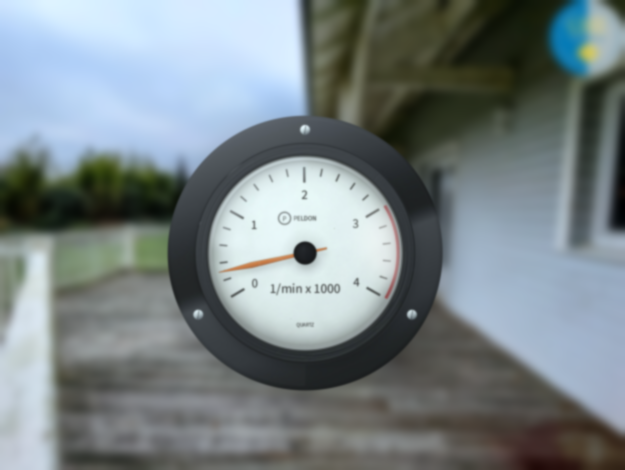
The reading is 300 rpm
